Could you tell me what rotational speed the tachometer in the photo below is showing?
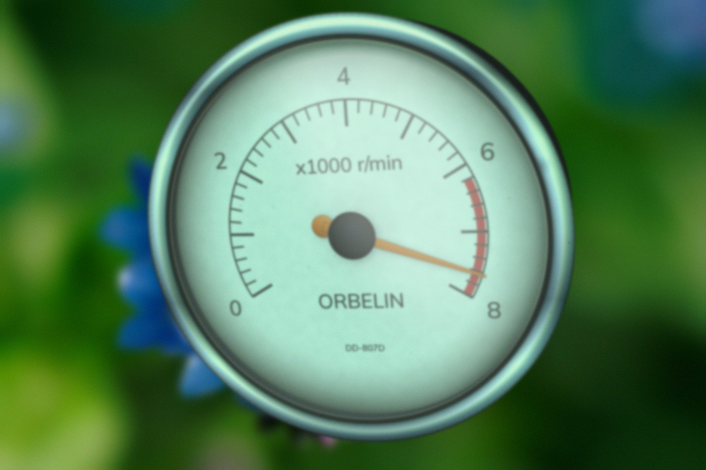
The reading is 7600 rpm
